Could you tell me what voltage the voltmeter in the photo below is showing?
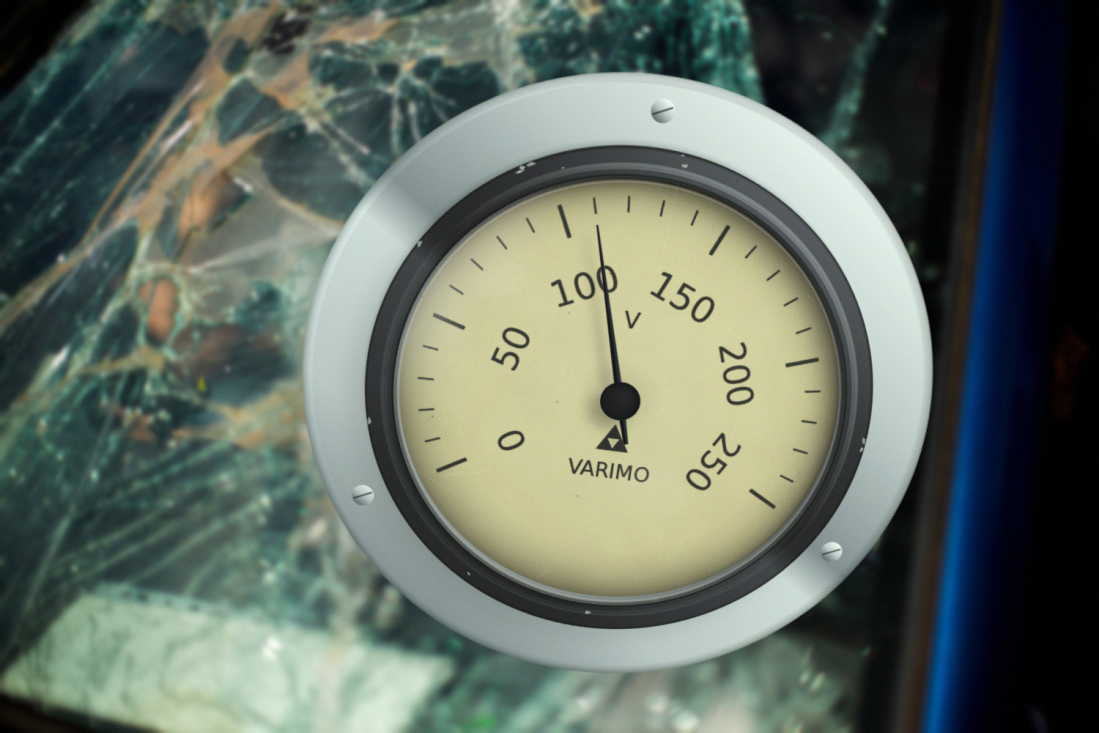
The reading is 110 V
